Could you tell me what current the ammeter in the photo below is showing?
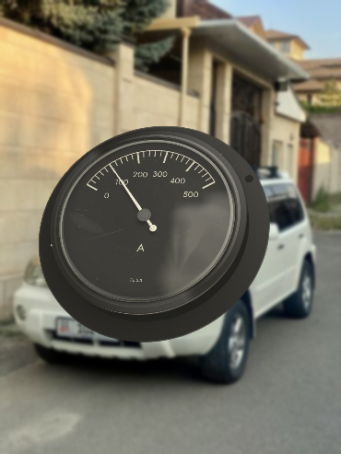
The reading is 100 A
